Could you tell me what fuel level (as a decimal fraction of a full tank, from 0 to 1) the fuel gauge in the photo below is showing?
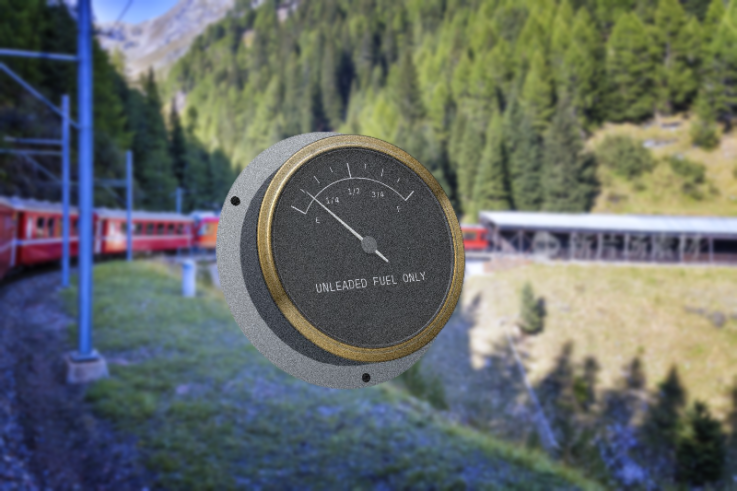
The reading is 0.125
